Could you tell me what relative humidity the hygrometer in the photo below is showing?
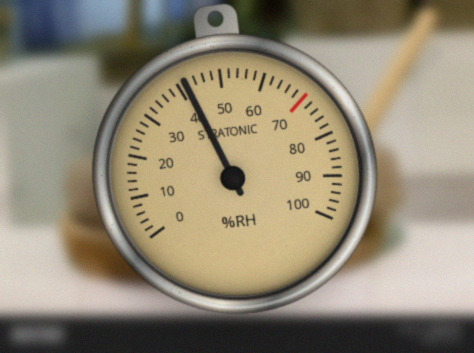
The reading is 42 %
